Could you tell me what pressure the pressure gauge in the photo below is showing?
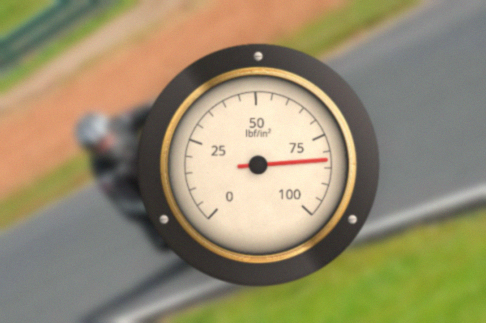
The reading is 82.5 psi
